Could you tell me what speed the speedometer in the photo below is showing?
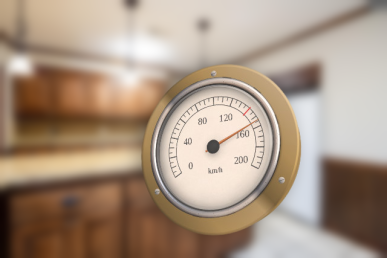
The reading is 155 km/h
